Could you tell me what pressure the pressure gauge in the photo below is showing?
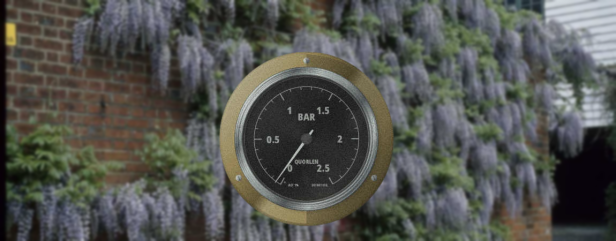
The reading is 0.05 bar
